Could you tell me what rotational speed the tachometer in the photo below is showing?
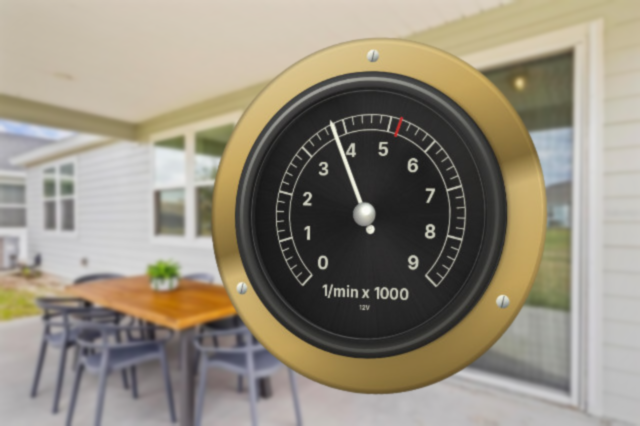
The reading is 3800 rpm
